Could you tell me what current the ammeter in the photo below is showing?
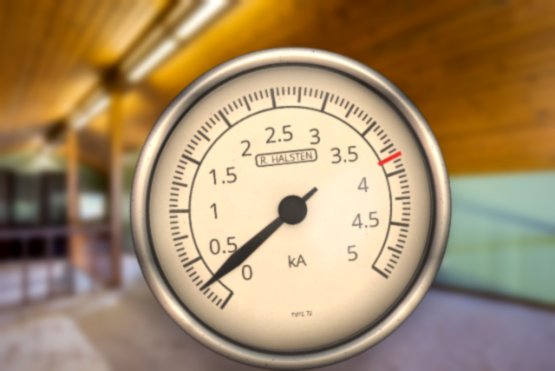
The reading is 0.25 kA
